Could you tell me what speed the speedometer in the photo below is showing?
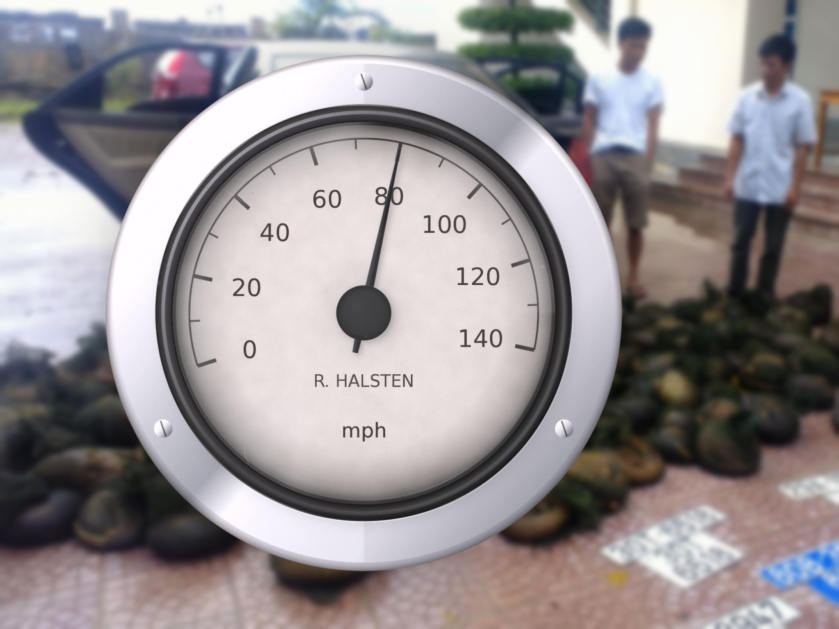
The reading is 80 mph
